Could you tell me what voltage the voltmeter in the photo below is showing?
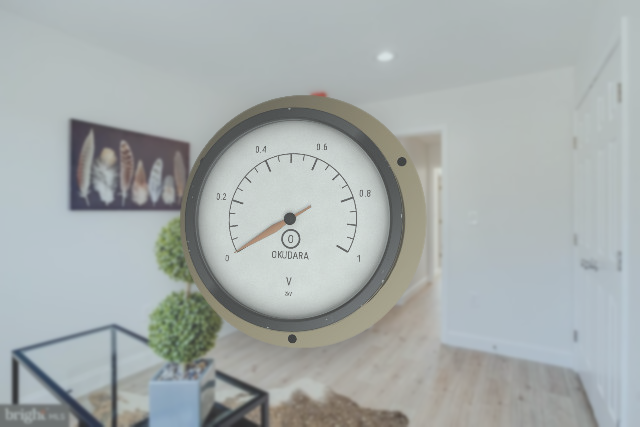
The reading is 0 V
